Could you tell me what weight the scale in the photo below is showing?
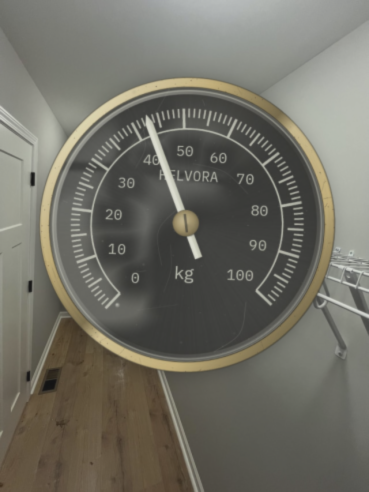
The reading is 43 kg
